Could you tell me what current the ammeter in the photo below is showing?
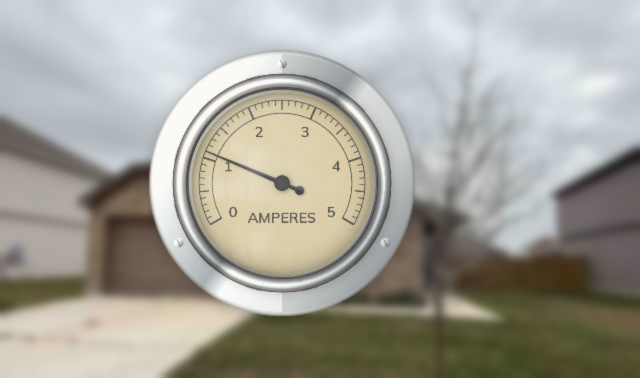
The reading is 1.1 A
